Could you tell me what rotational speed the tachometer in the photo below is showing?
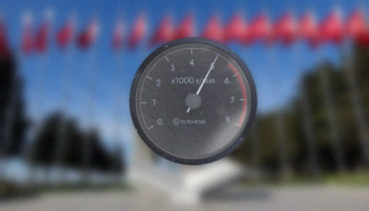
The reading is 5000 rpm
